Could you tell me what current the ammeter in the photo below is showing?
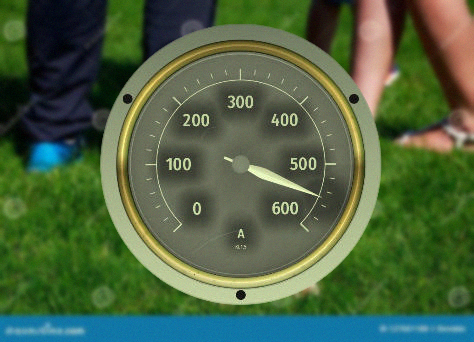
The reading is 550 A
